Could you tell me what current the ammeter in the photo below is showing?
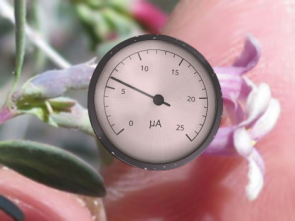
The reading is 6 µA
